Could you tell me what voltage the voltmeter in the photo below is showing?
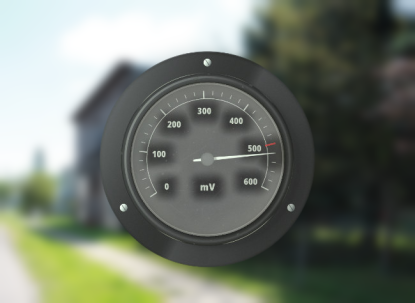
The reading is 520 mV
